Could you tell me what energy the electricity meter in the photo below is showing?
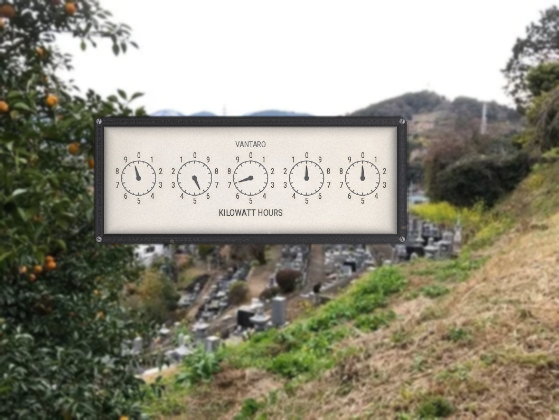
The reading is 95700 kWh
